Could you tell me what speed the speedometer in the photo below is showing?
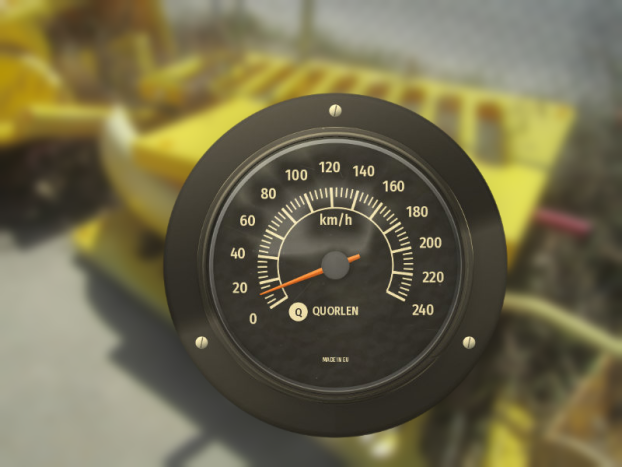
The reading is 12 km/h
